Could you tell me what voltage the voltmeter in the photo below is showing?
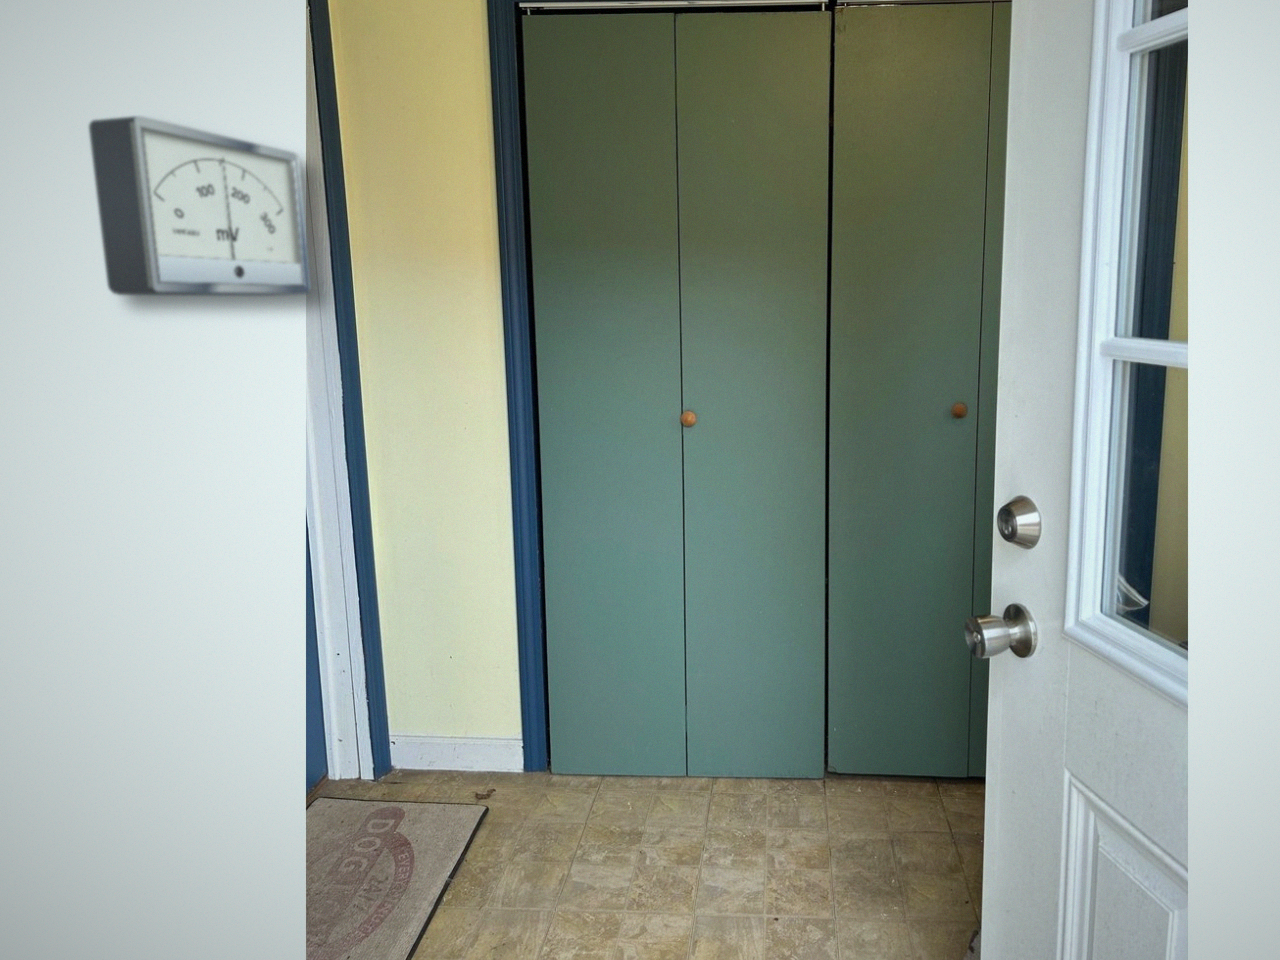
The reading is 150 mV
